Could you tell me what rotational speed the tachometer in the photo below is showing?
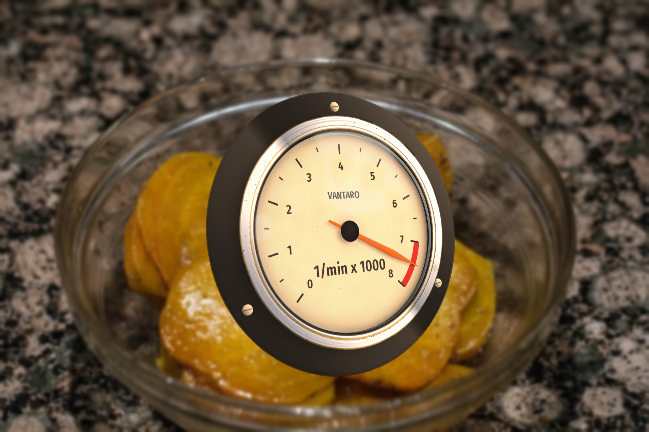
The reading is 7500 rpm
